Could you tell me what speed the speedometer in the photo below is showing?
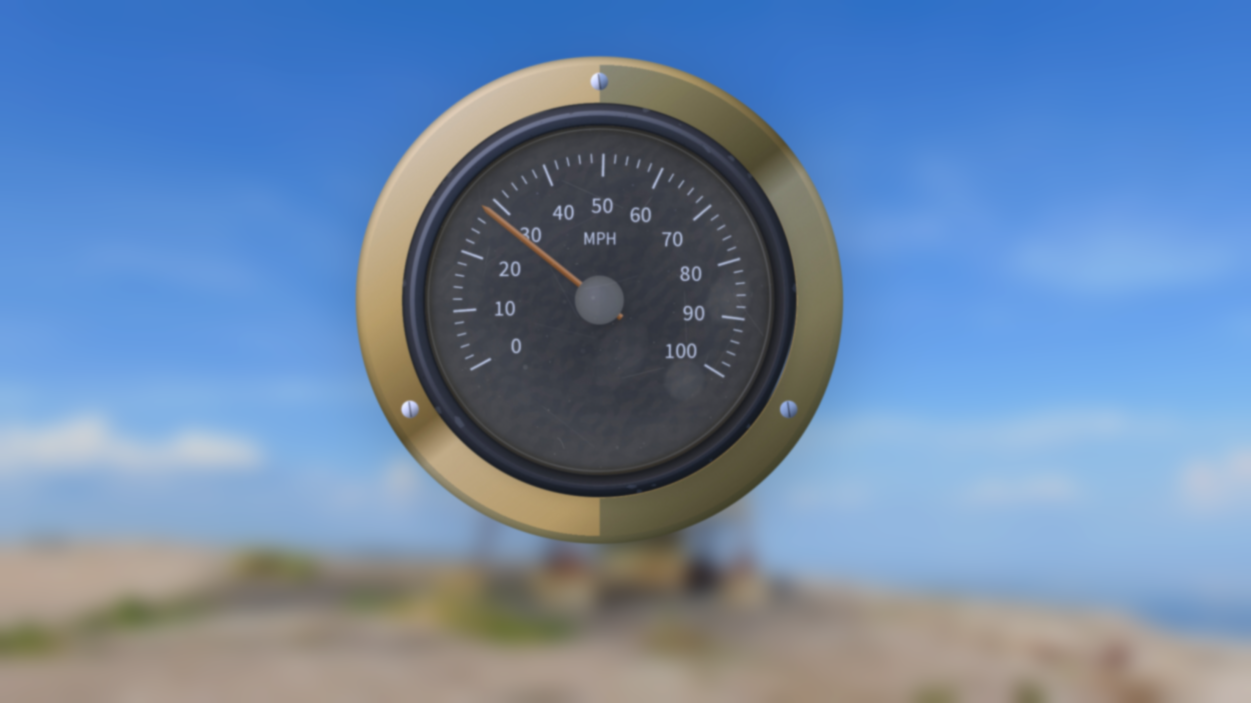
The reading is 28 mph
